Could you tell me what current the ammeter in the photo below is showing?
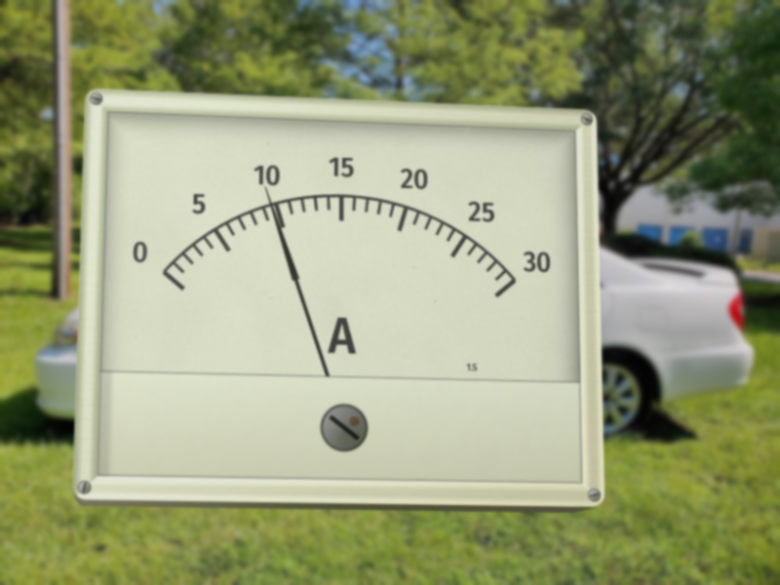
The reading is 9.5 A
